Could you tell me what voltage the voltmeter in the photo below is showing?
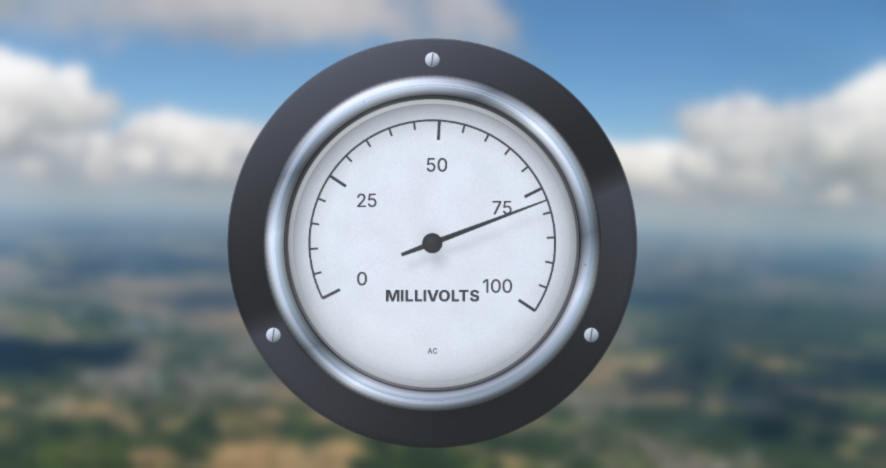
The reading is 77.5 mV
